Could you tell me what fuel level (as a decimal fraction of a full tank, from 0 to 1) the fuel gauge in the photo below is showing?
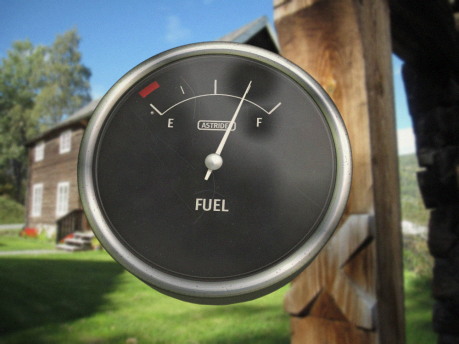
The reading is 0.75
